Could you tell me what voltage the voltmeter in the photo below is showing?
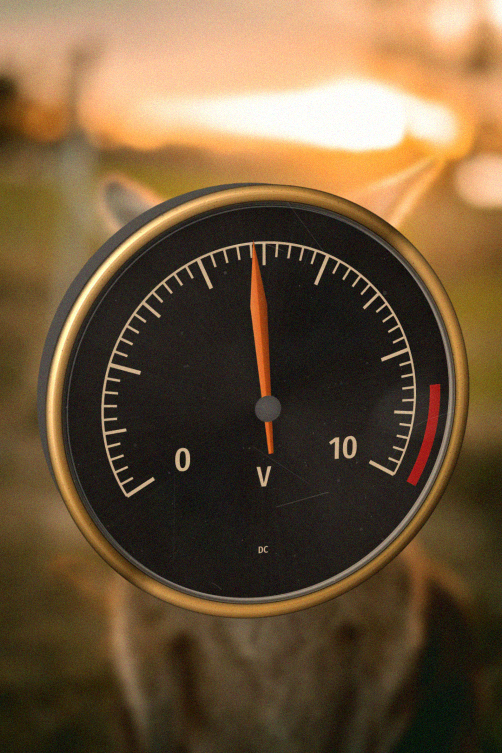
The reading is 4.8 V
